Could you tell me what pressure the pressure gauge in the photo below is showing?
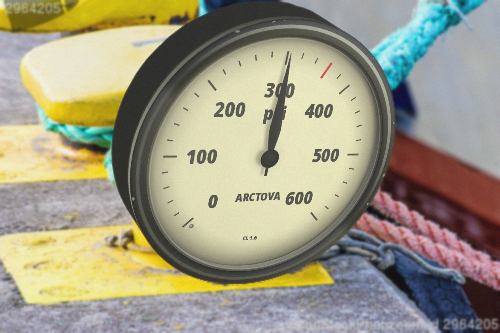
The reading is 300 psi
